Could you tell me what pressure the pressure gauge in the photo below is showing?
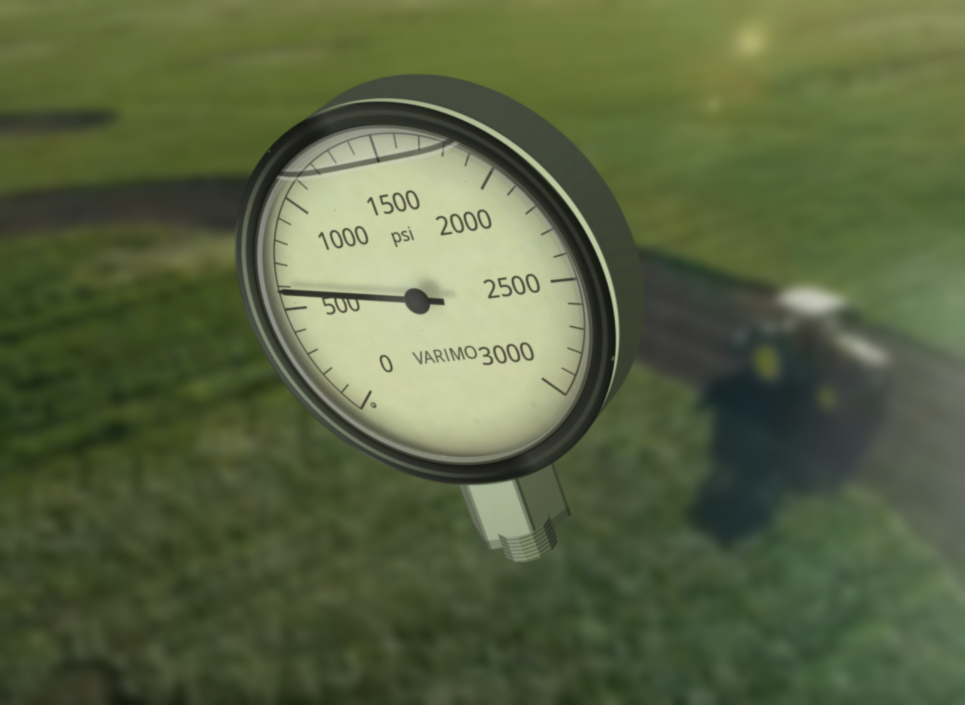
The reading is 600 psi
